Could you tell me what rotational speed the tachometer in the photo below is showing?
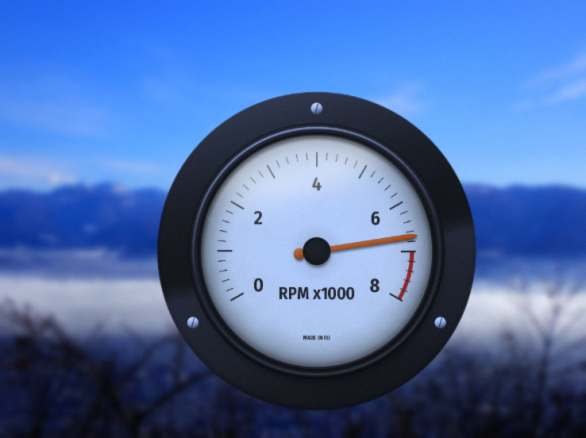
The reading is 6700 rpm
